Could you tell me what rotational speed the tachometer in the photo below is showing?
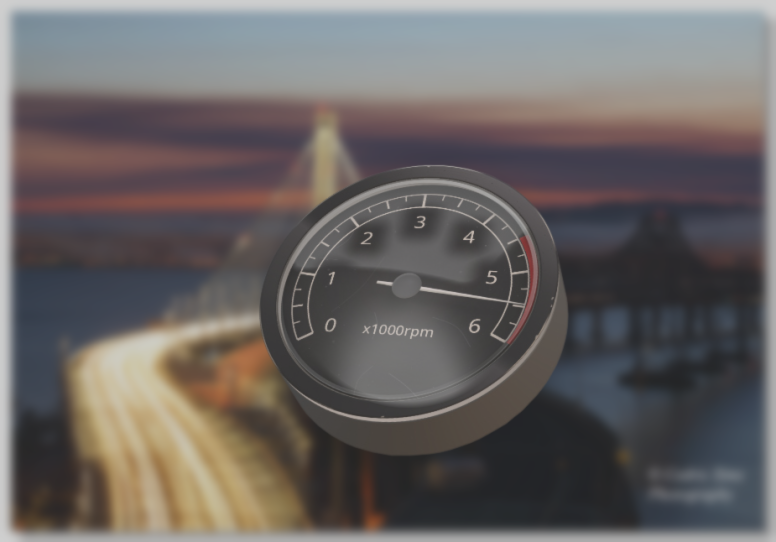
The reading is 5500 rpm
